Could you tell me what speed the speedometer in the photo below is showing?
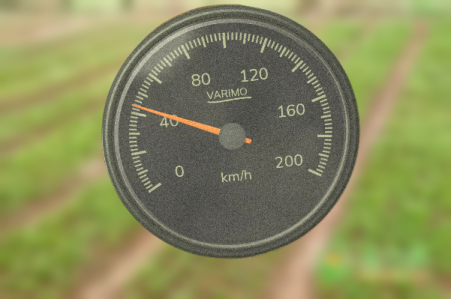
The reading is 44 km/h
